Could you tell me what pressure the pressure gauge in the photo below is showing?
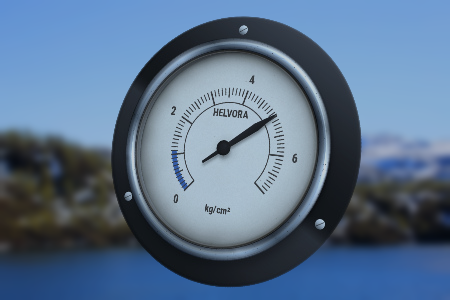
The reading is 5 kg/cm²
